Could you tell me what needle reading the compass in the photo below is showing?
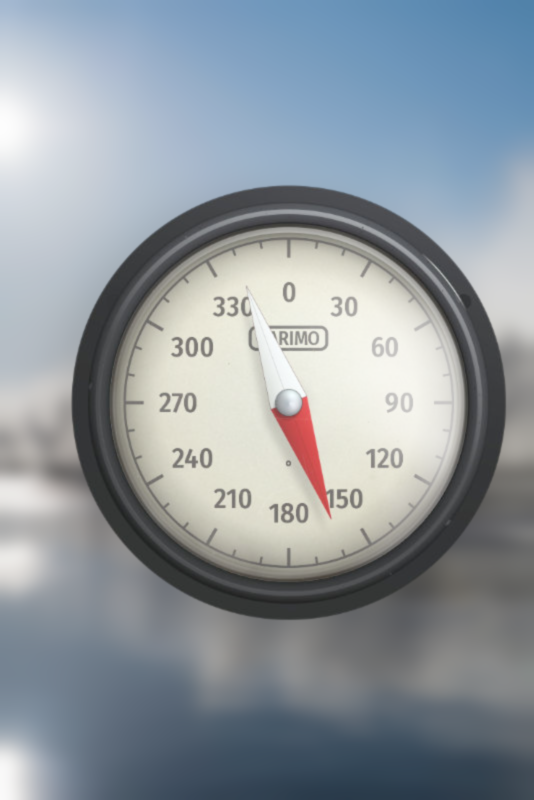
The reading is 160 °
